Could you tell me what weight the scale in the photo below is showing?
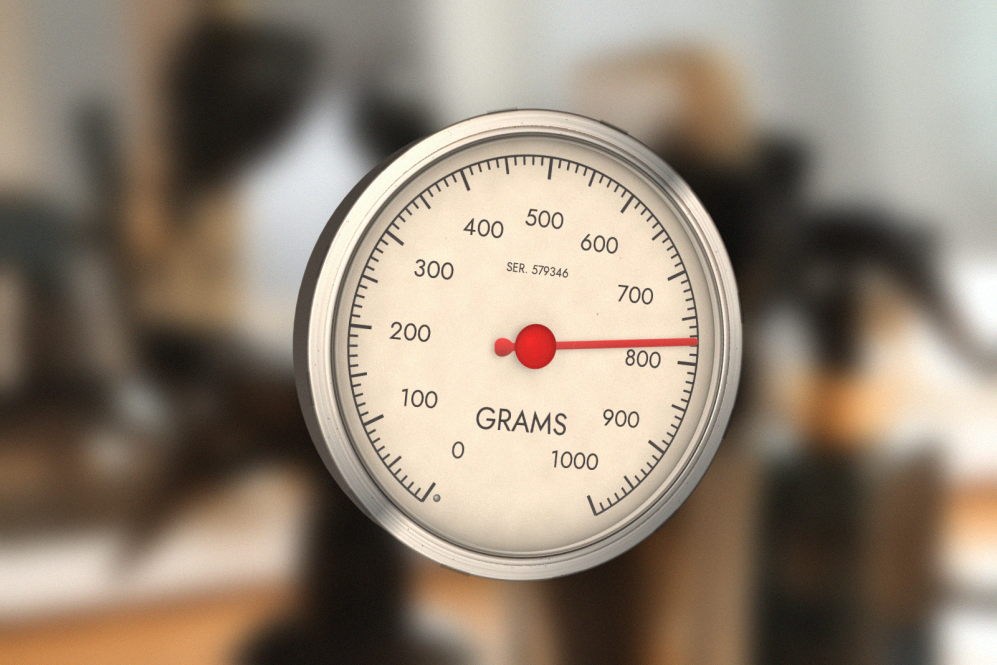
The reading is 775 g
